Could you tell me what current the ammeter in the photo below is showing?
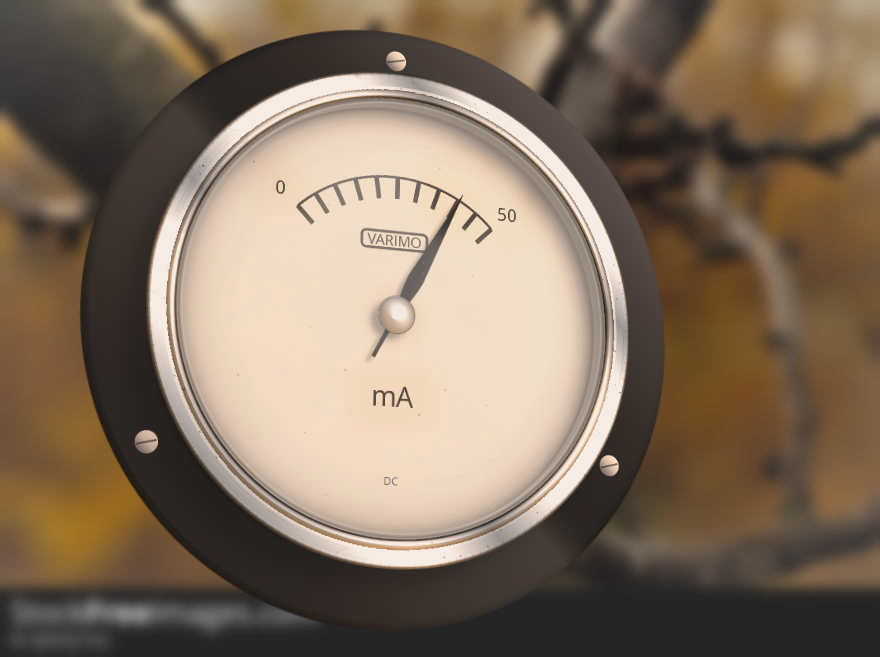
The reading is 40 mA
